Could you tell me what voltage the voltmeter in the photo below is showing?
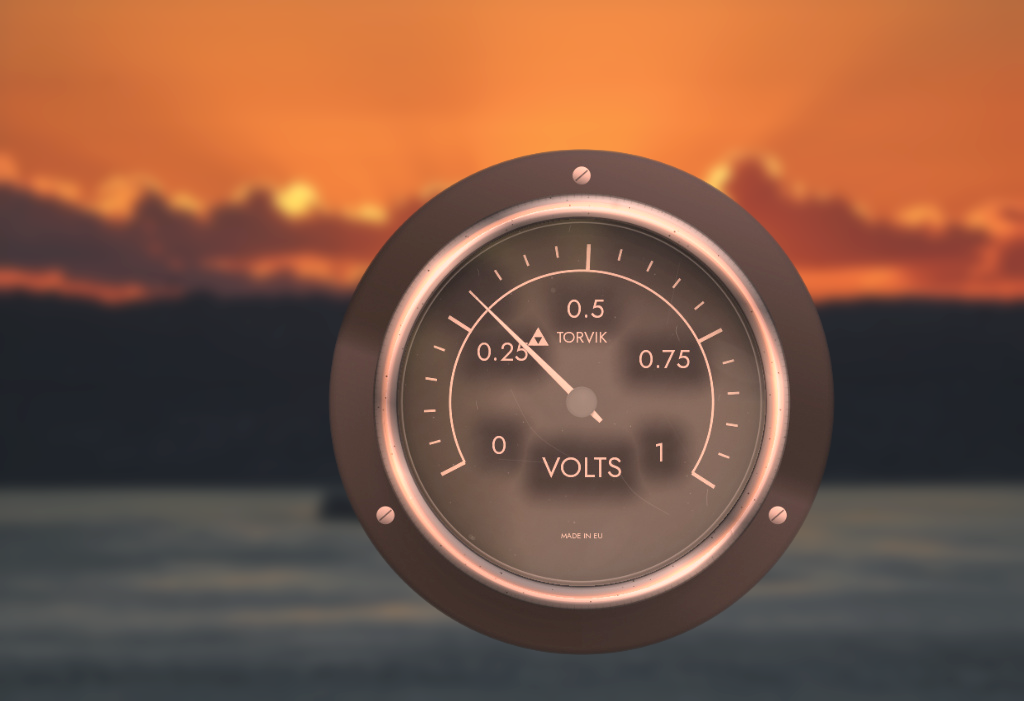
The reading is 0.3 V
